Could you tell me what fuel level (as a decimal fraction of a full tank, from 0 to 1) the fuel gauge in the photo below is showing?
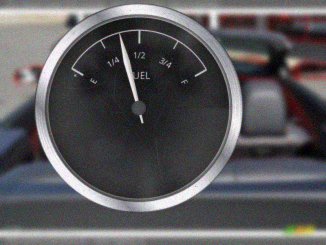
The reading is 0.375
